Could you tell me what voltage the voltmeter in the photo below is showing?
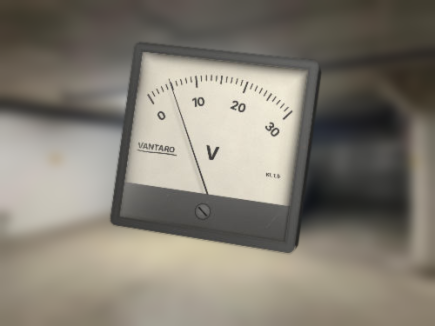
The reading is 5 V
